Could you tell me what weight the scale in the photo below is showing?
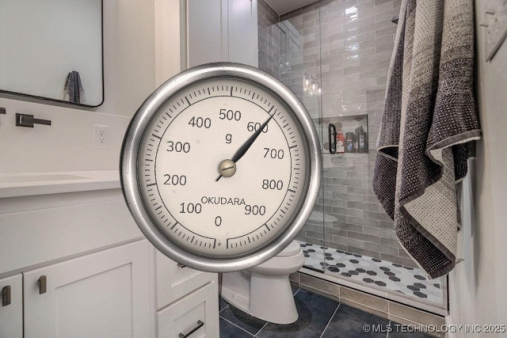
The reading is 610 g
